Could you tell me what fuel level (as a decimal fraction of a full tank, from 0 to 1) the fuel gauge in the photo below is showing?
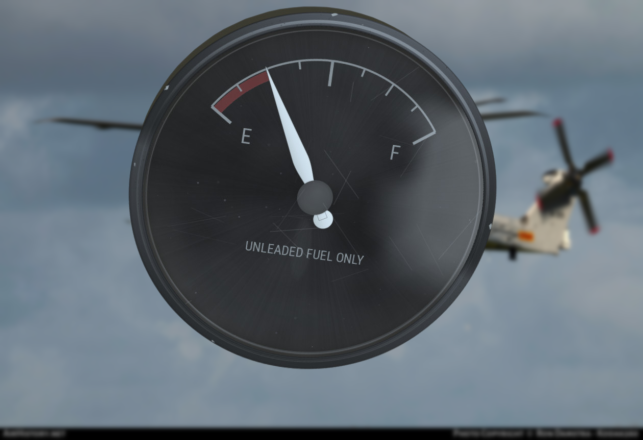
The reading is 0.25
